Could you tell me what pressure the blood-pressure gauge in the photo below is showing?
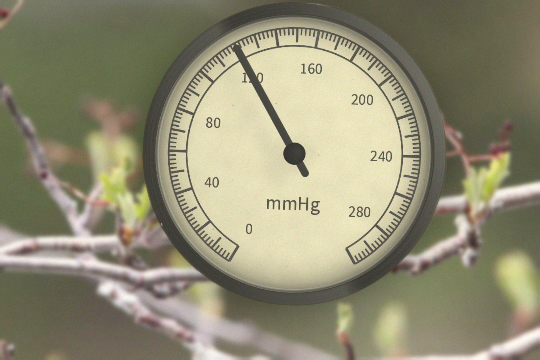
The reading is 120 mmHg
